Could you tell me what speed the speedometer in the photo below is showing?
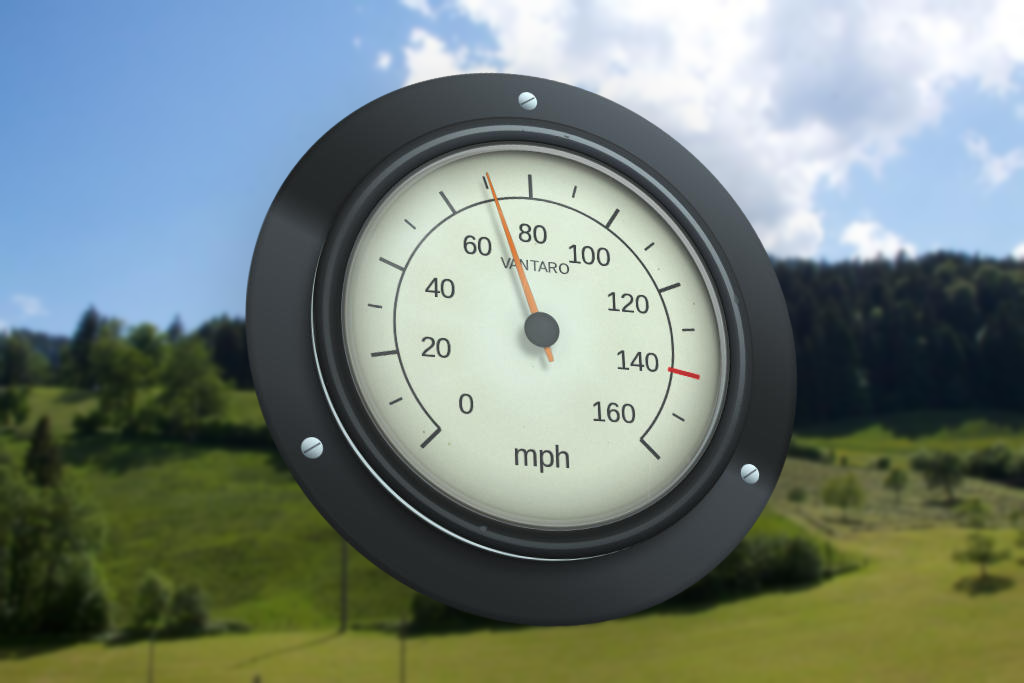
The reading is 70 mph
